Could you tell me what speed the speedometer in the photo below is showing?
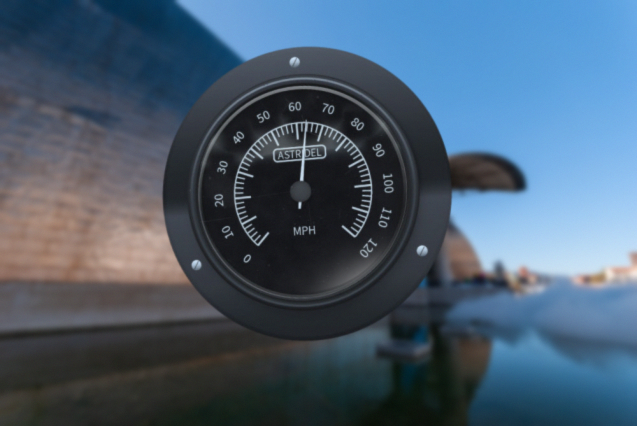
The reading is 64 mph
